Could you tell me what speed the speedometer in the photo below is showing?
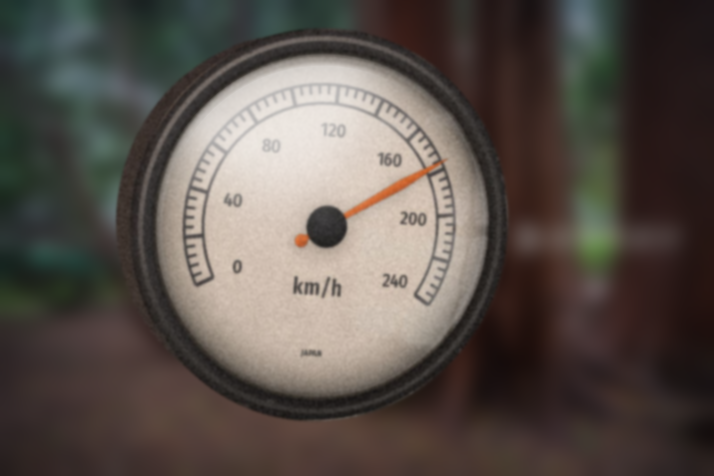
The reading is 176 km/h
